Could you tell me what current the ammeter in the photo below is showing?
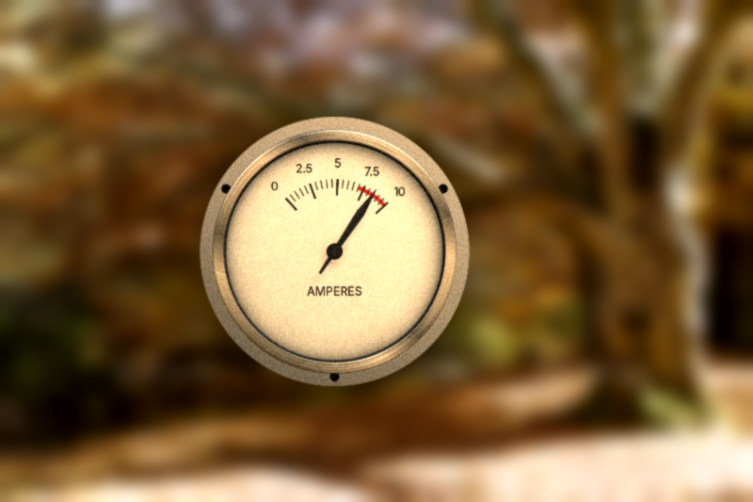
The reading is 8.5 A
